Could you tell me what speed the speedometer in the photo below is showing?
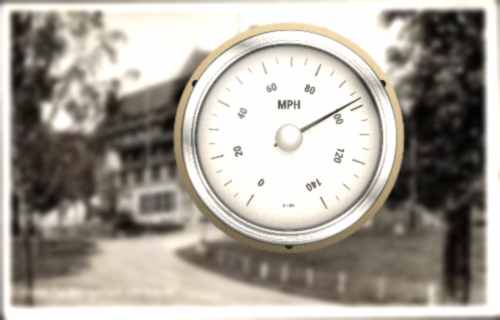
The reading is 97.5 mph
